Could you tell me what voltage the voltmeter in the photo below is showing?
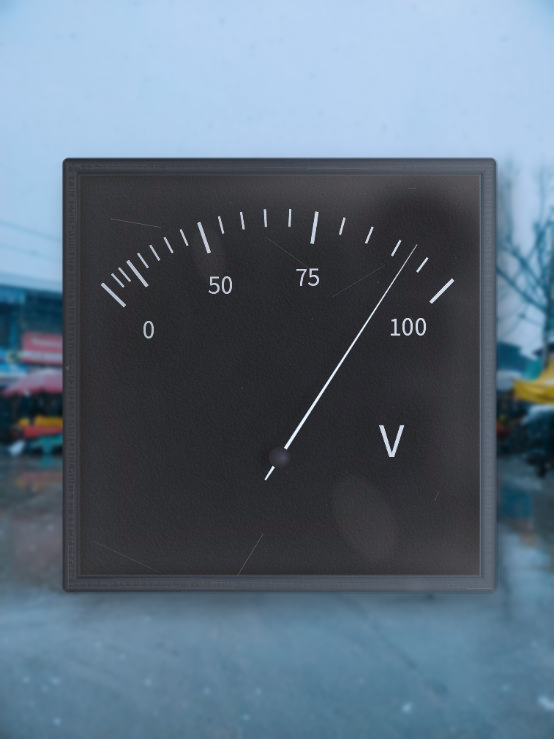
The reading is 92.5 V
